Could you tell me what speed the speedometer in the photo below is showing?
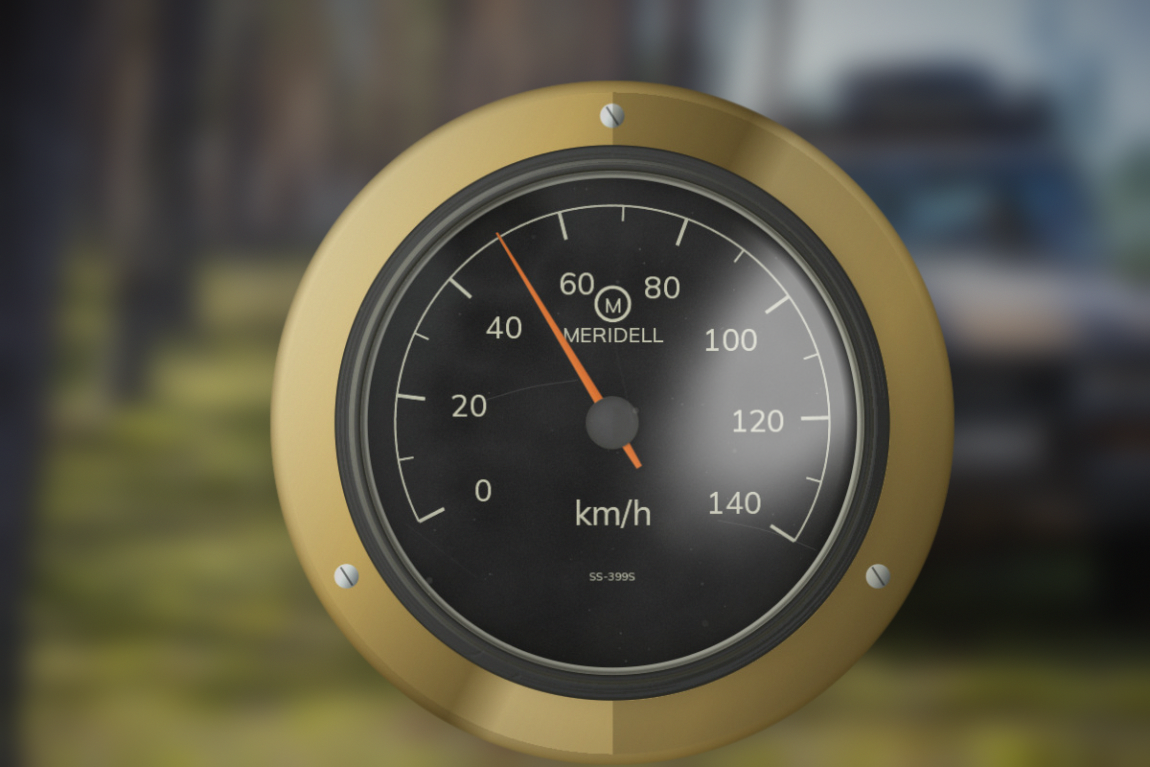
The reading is 50 km/h
